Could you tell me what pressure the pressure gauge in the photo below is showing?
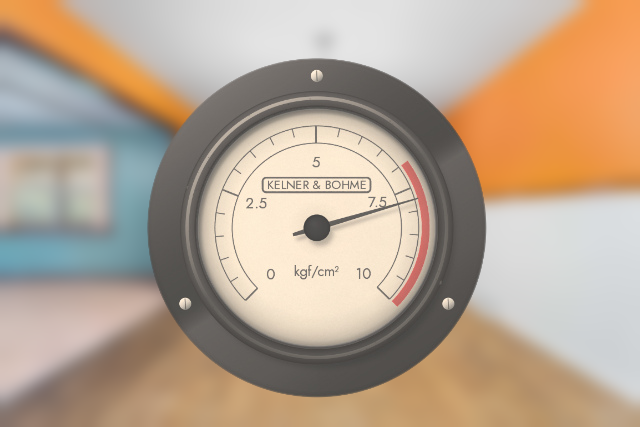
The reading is 7.75 kg/cm²
